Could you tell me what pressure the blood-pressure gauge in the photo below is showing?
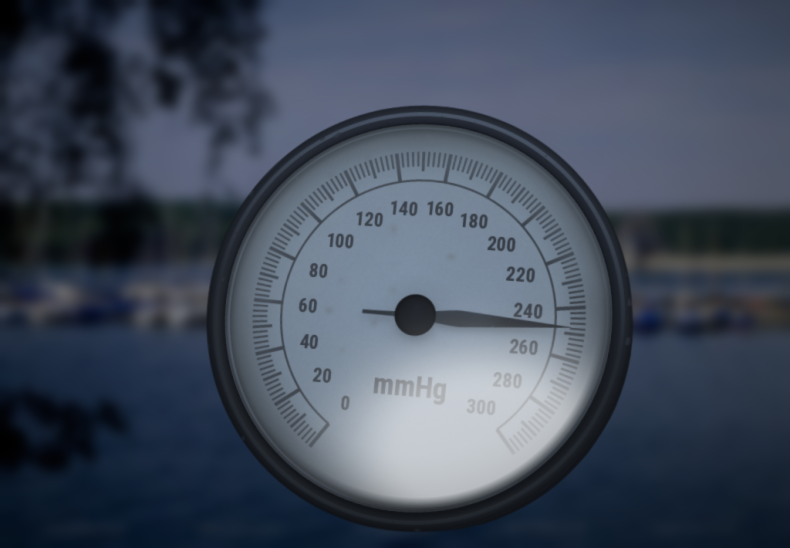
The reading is 248 mmHg
